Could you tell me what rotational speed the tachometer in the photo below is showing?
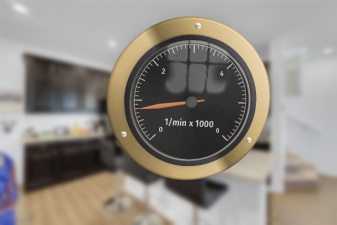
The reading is 800 rpm
